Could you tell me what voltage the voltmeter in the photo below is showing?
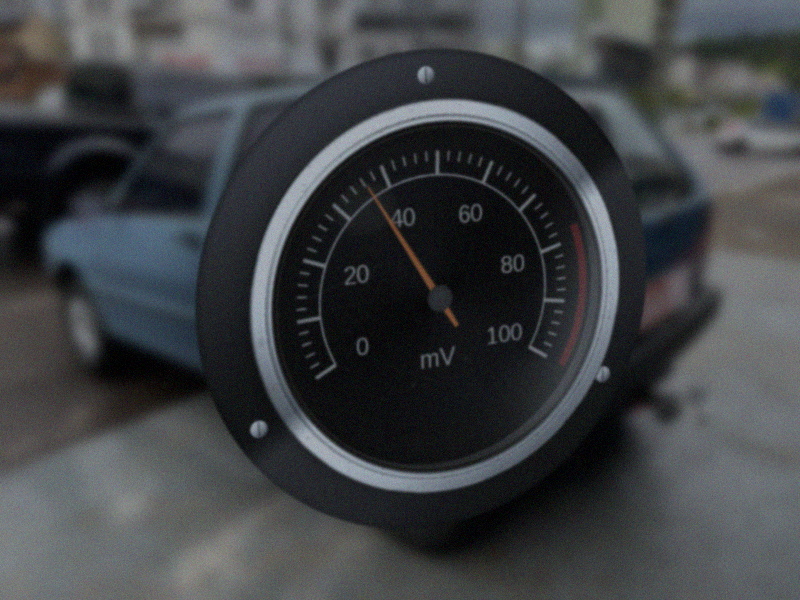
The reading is 36 mV
